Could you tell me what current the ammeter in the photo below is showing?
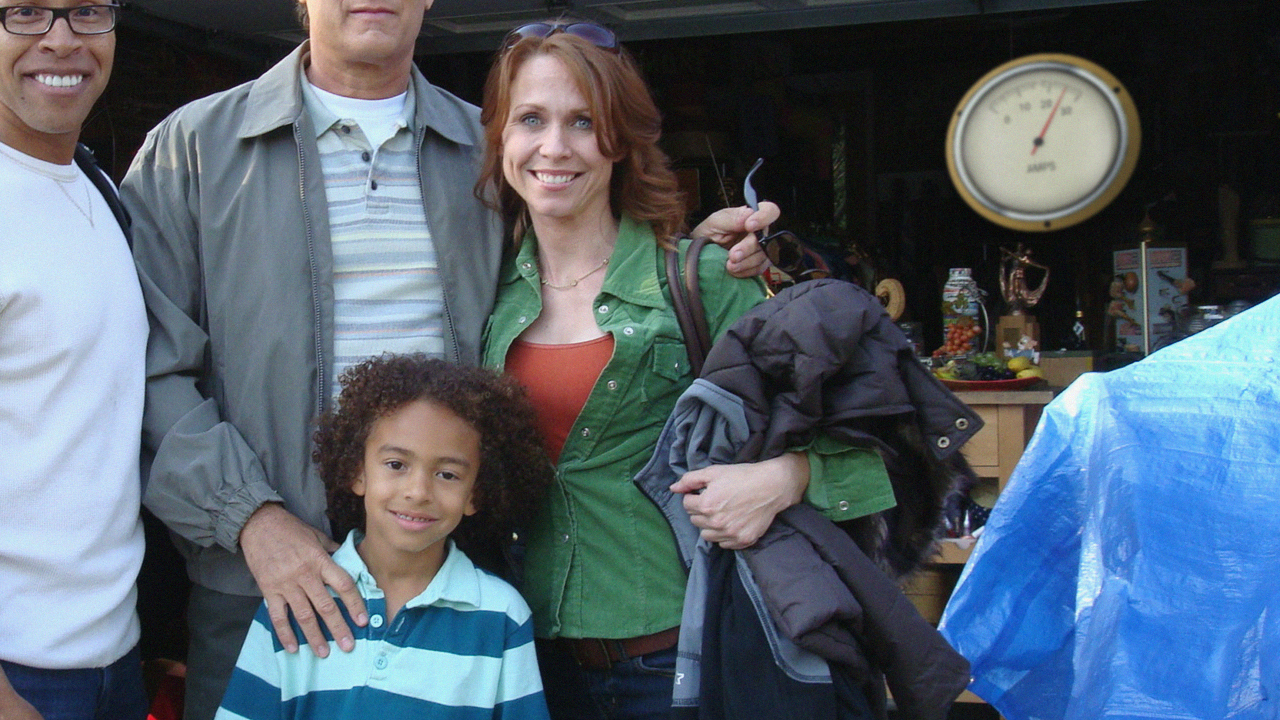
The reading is 25 A
